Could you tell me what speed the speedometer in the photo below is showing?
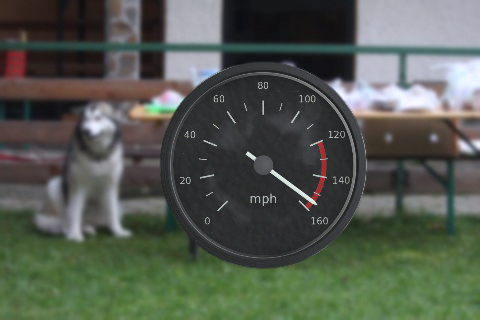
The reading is 155 mph
